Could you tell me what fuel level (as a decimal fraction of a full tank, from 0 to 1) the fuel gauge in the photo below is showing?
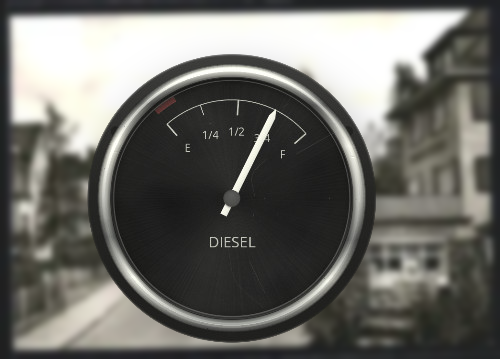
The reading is 0.75
